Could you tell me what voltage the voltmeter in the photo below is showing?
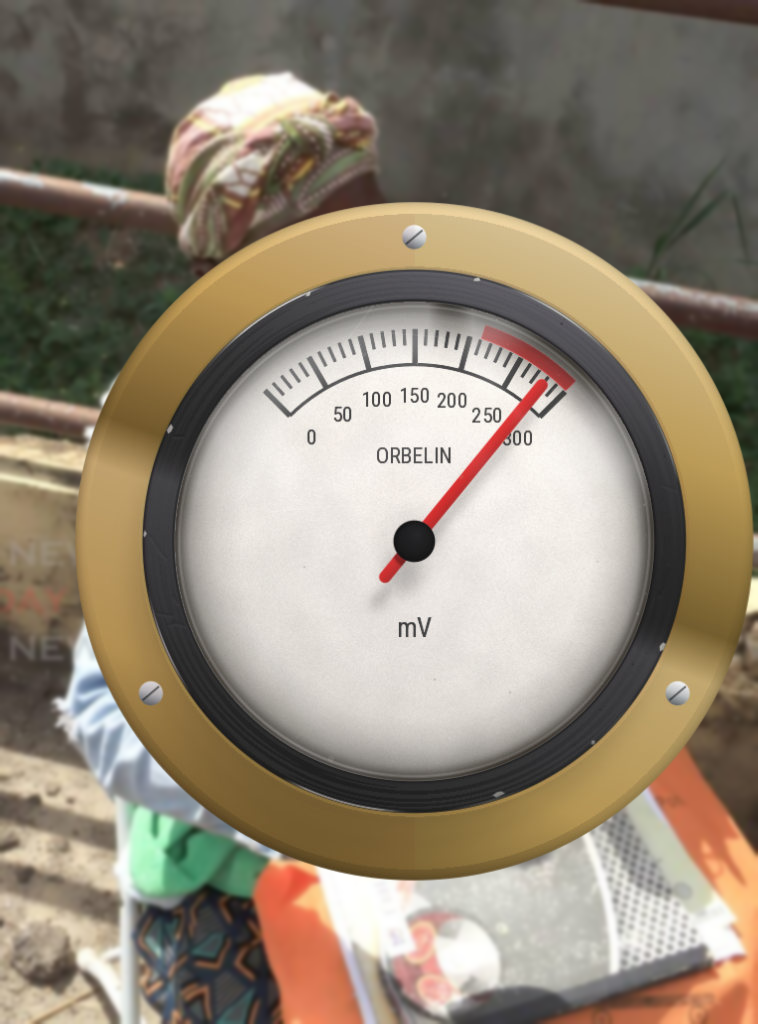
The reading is 280 mV
